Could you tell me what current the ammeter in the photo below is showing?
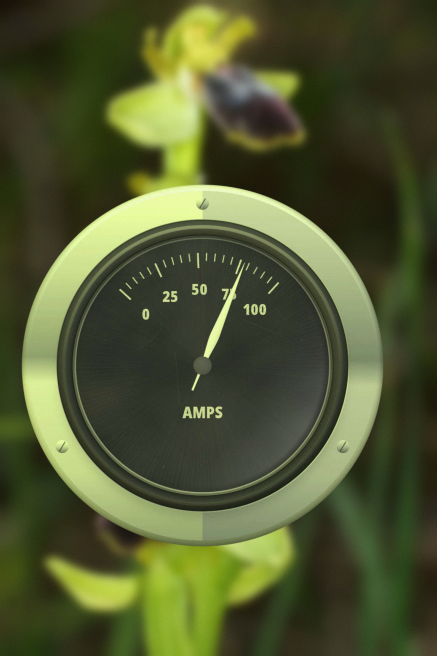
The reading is 77.5 A
